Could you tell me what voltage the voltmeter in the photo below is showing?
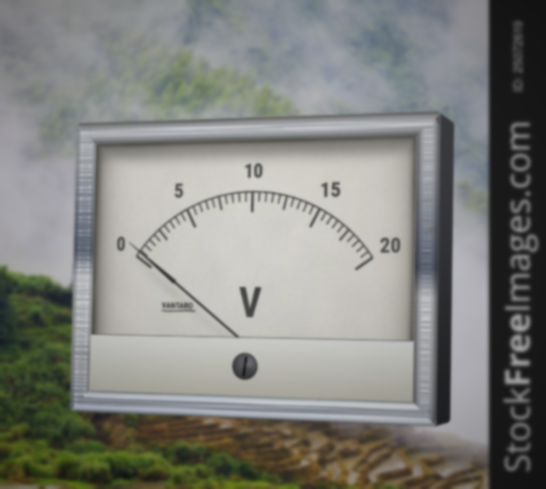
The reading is 0.5 V
